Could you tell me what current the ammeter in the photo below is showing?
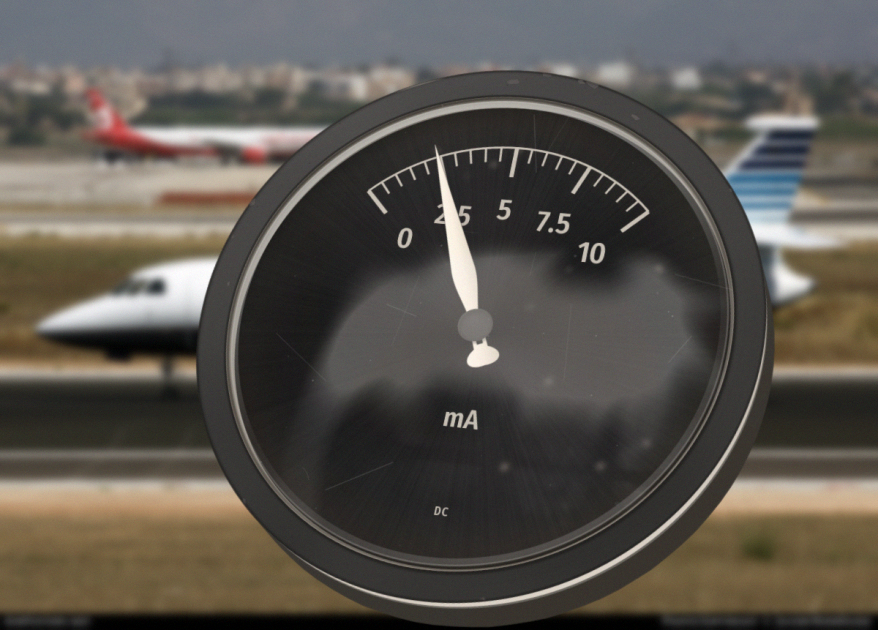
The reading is 2.5 mA
